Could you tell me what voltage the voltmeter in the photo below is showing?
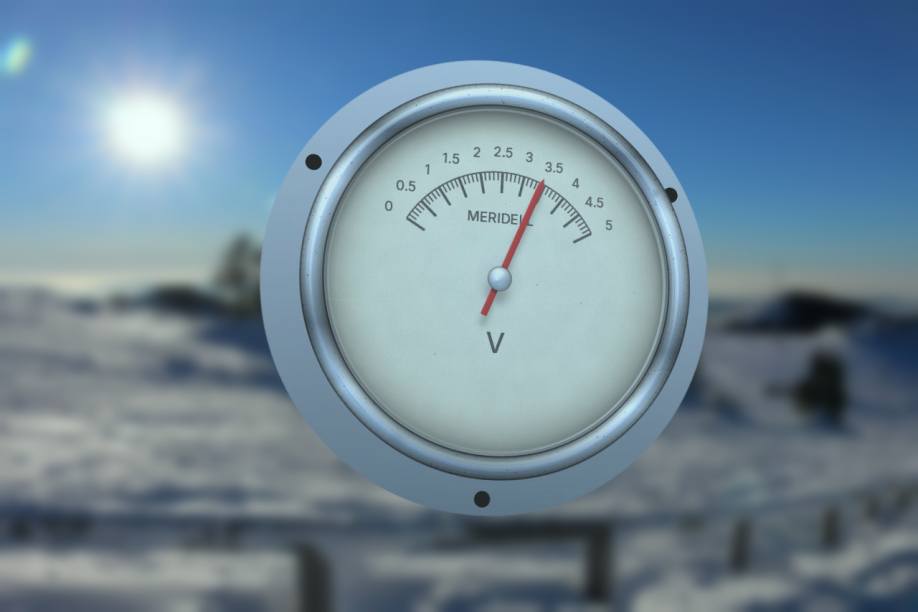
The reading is 3.4 V
